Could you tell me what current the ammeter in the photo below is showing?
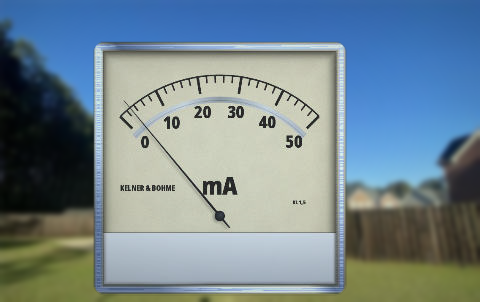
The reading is 3 mA
